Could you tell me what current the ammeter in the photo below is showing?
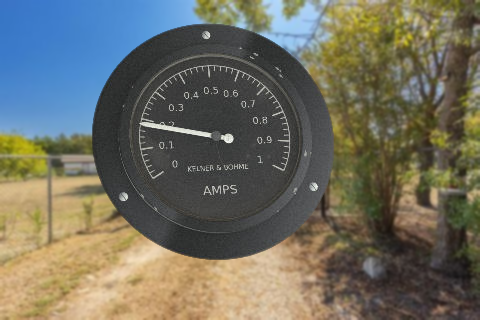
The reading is 0.18 A
